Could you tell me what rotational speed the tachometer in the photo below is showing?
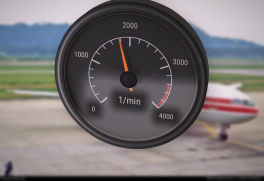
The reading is 1800 rpm
